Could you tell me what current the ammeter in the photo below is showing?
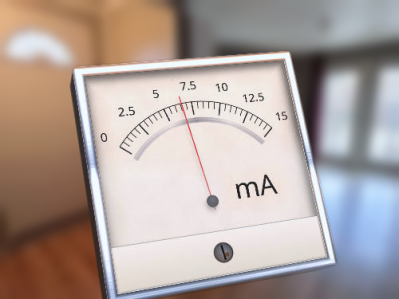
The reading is 6.5 mA
